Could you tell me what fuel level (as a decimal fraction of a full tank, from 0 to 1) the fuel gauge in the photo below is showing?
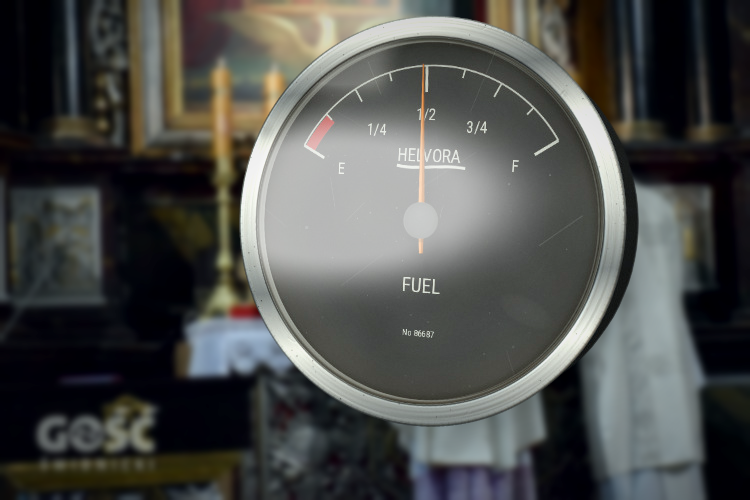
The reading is 0.5
